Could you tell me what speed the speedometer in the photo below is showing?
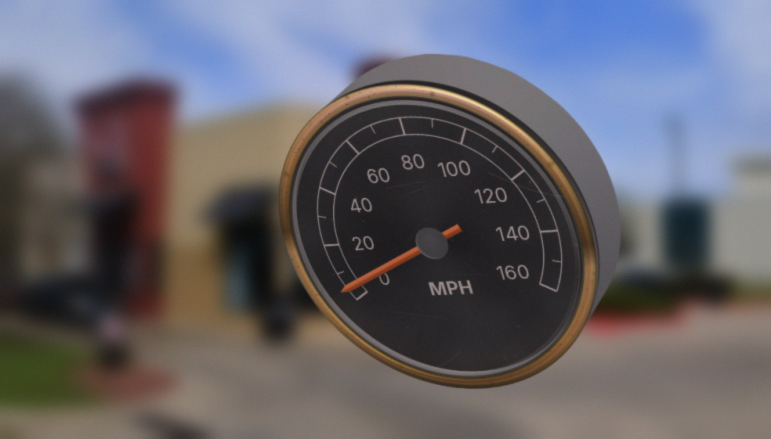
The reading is 5 mph
